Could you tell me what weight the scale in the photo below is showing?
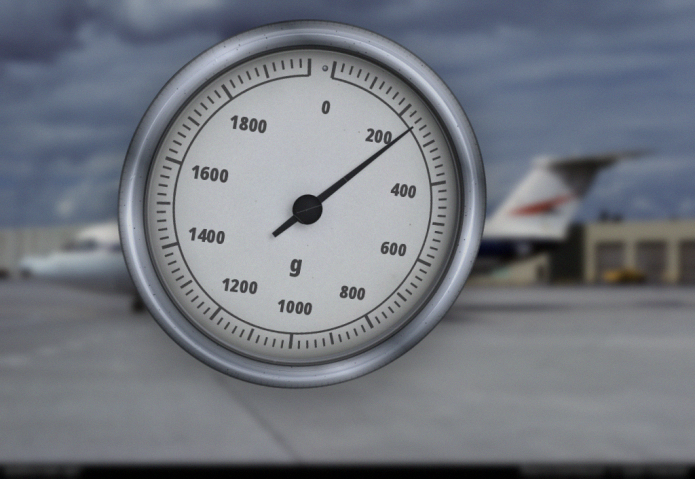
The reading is 240 g
